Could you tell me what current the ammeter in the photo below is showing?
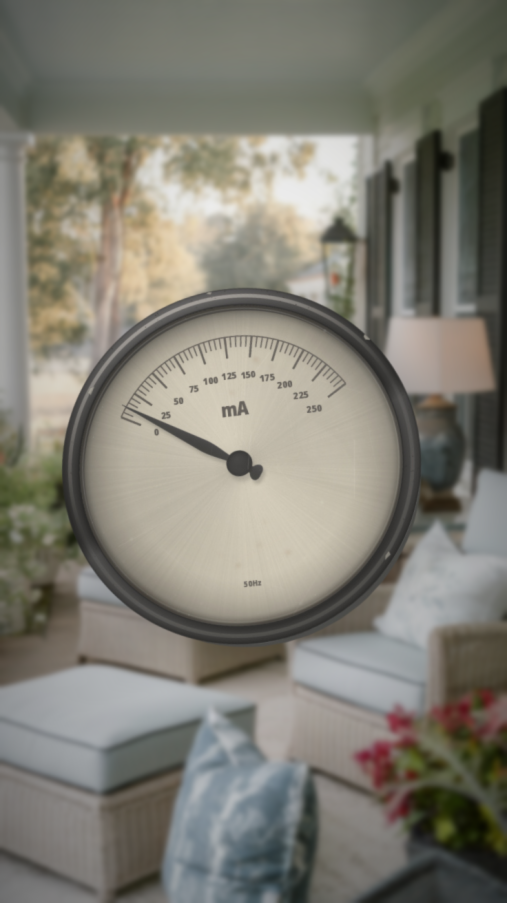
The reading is 10 mA
